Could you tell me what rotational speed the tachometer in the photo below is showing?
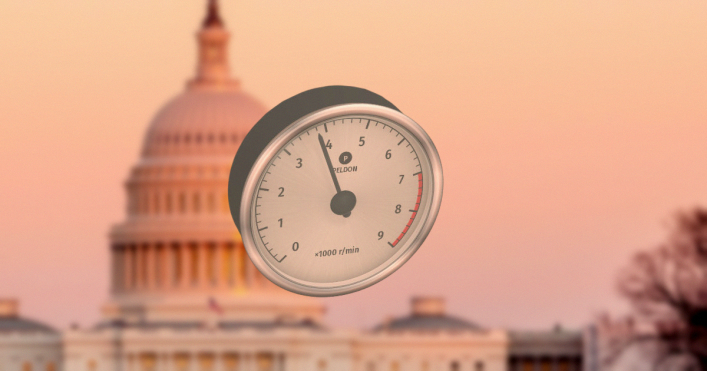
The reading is 3800 rpm
